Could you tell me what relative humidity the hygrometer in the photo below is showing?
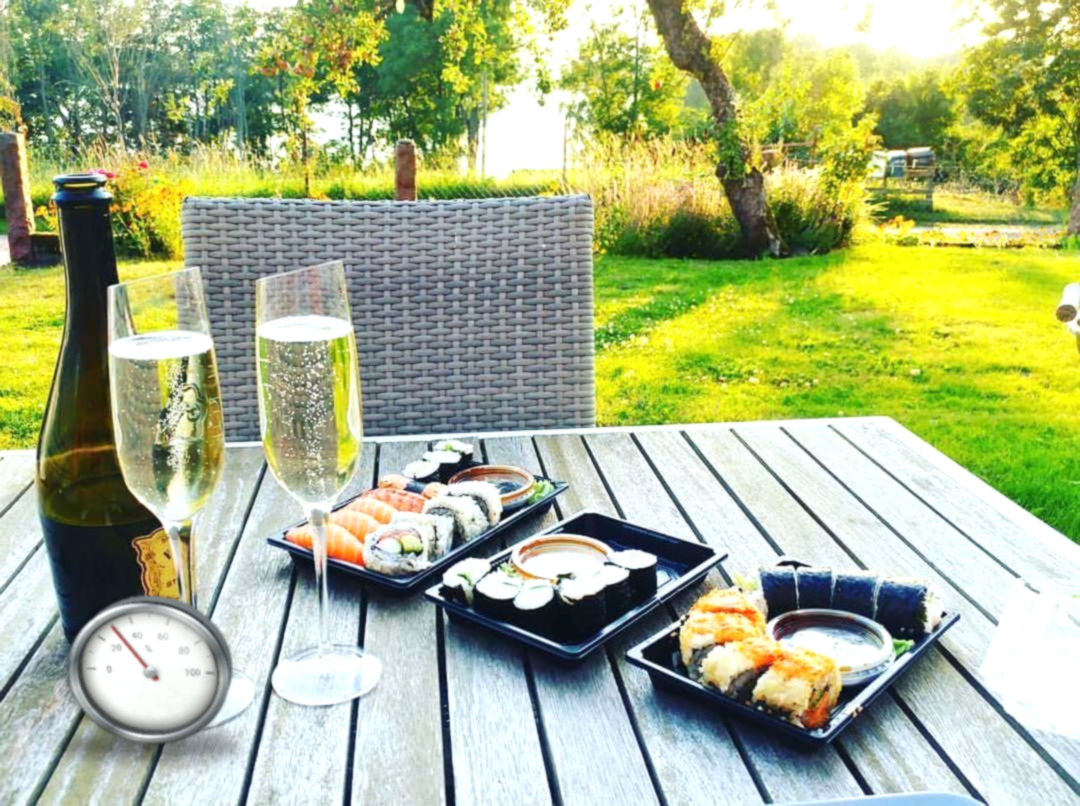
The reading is 30 %
